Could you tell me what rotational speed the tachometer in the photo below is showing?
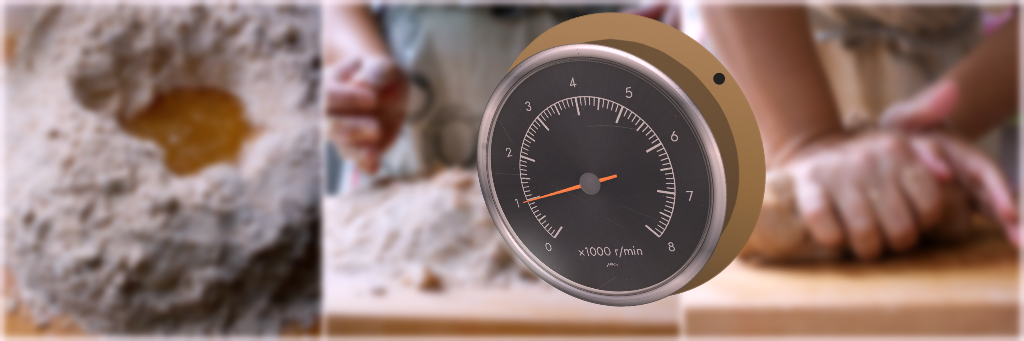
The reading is 1000 rpm
